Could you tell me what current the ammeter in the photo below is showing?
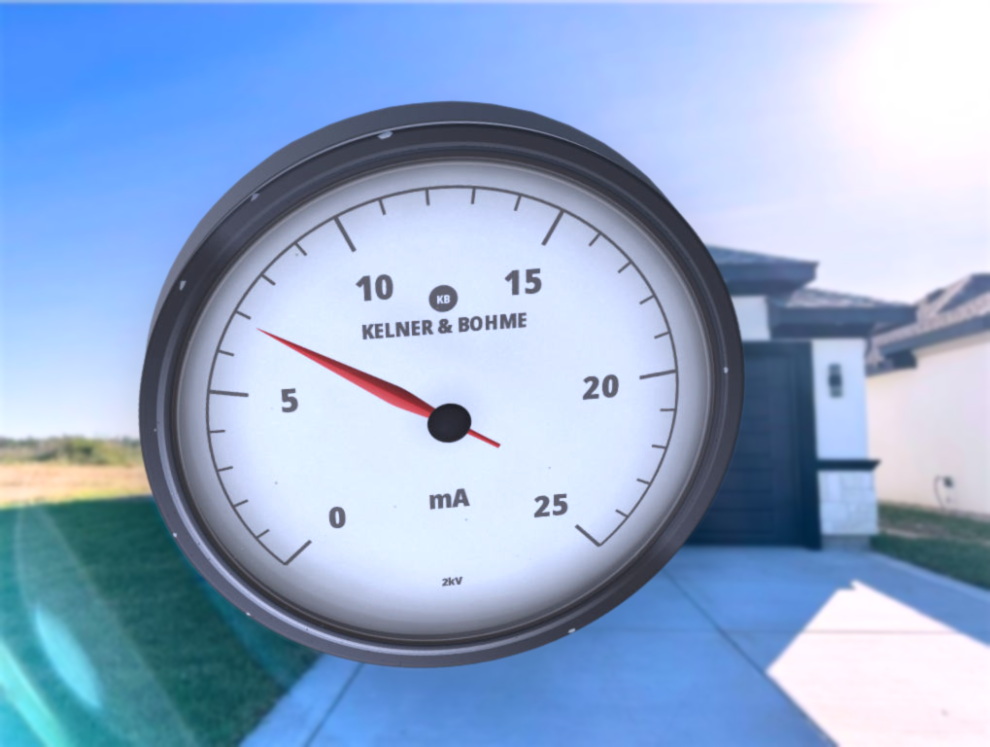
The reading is 7 mA
